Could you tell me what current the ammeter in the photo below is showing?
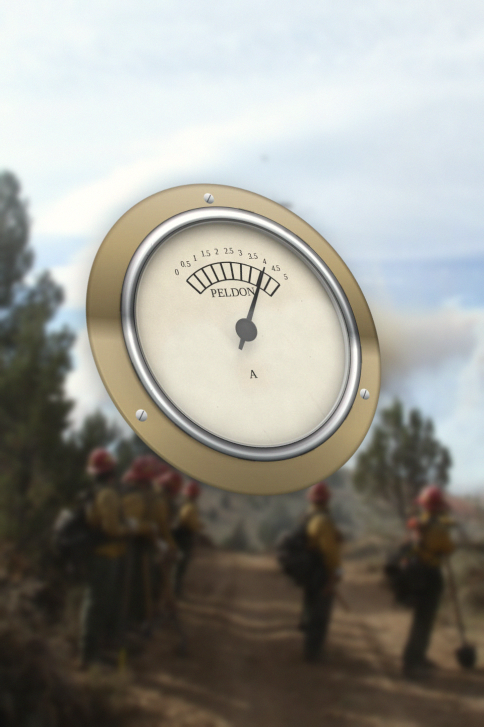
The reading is 4 A
